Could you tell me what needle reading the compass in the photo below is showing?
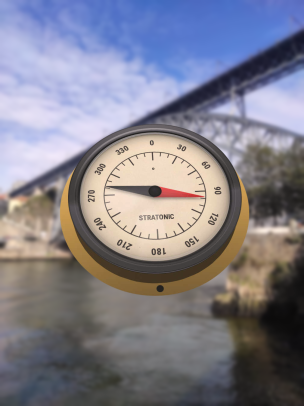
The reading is 100 °
